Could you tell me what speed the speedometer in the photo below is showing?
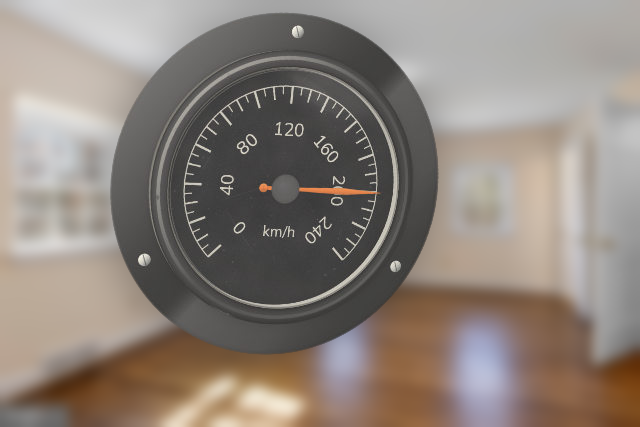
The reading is 200 km/h
